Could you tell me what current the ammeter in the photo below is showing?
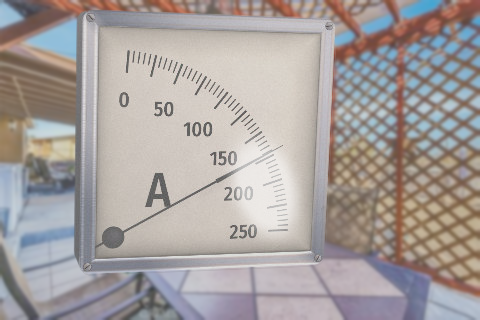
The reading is 170 A
